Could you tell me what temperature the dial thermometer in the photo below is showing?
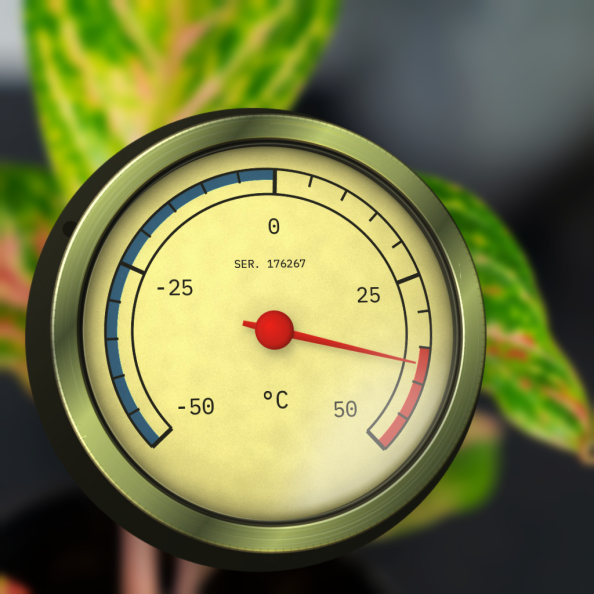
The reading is 37.5 °C
